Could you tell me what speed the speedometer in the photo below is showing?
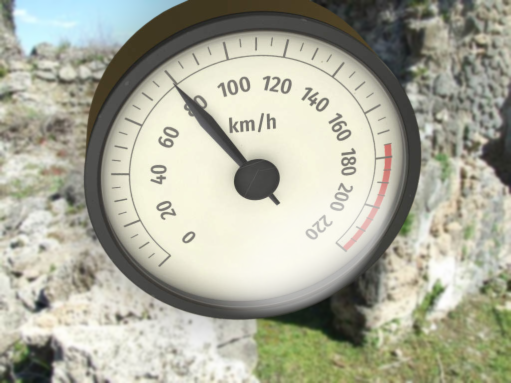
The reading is 80 km/h
